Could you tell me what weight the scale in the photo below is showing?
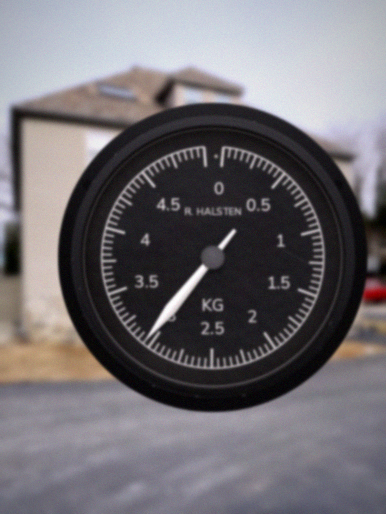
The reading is 3.05 kg
